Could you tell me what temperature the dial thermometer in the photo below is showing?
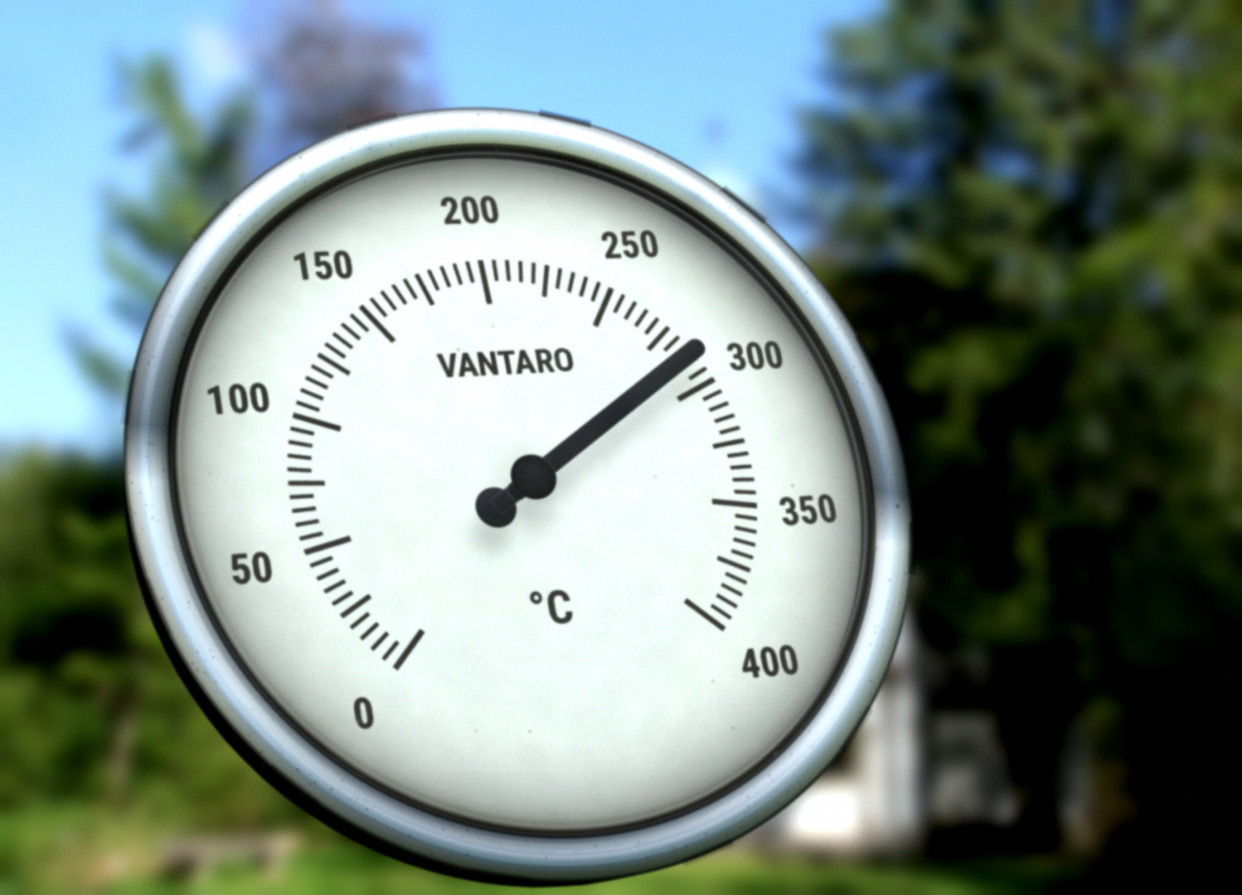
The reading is 287.5 °C
